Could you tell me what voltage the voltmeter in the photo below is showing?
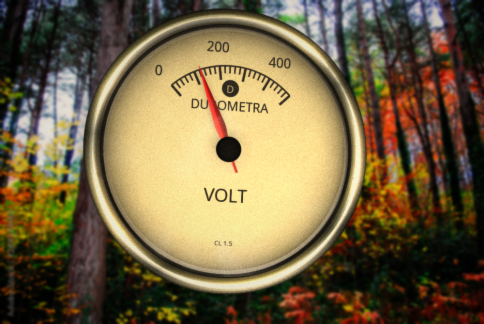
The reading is 120 V
